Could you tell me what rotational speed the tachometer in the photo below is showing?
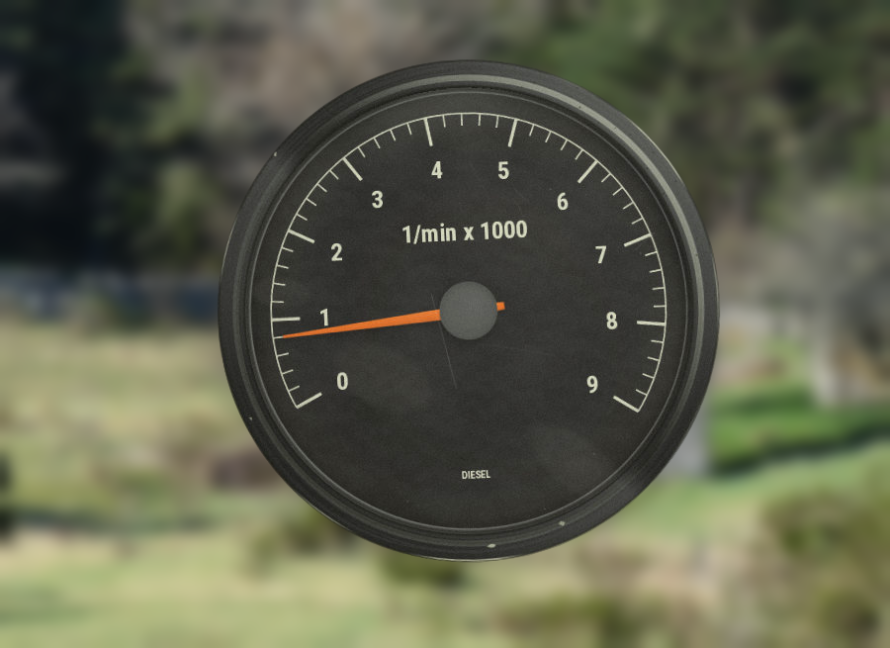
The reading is 800 rpm
